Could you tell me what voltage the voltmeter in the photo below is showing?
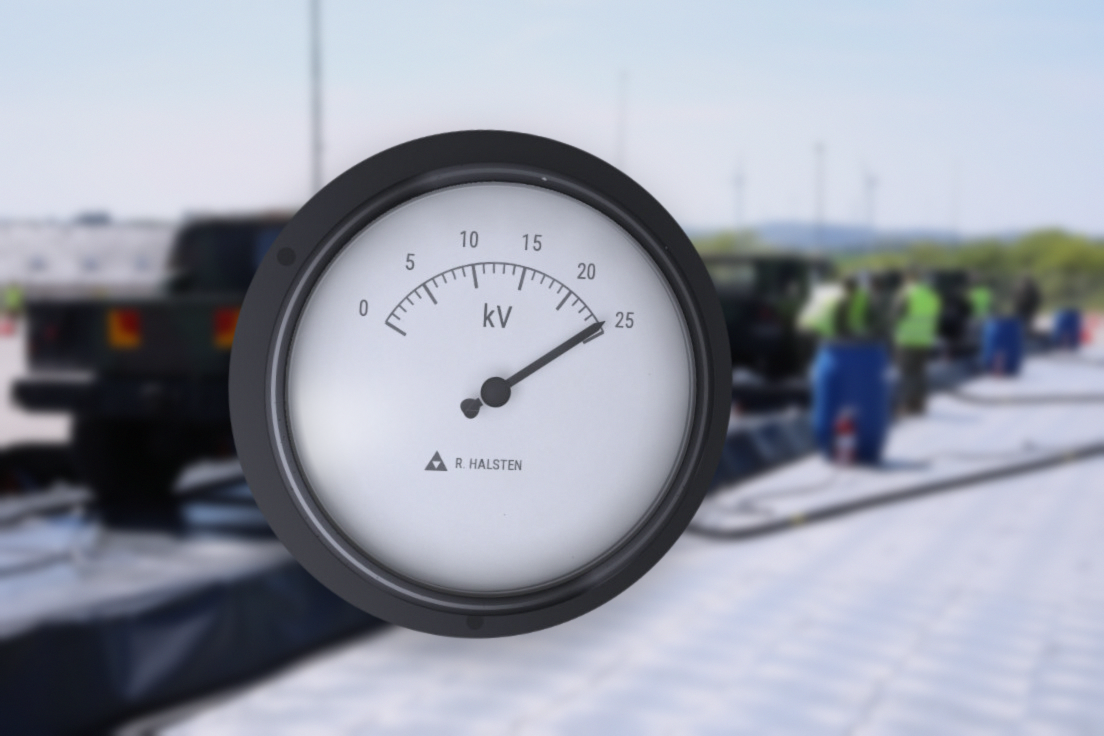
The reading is 24 kV
